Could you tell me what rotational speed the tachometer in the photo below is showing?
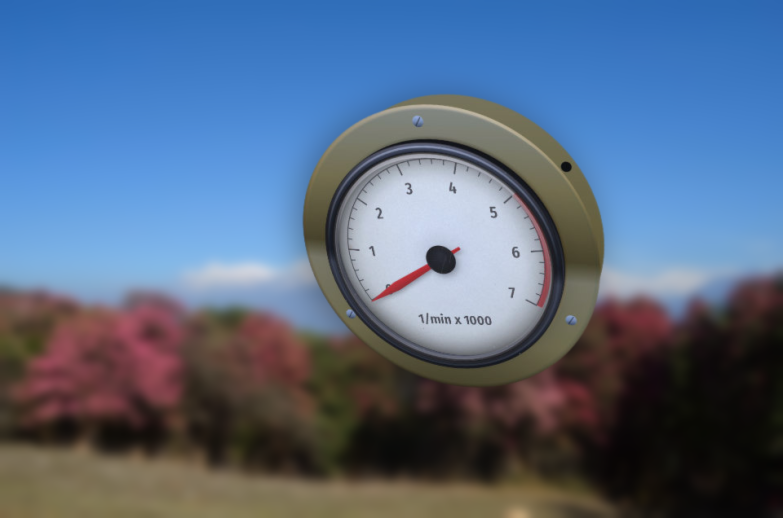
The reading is 0 rpm
